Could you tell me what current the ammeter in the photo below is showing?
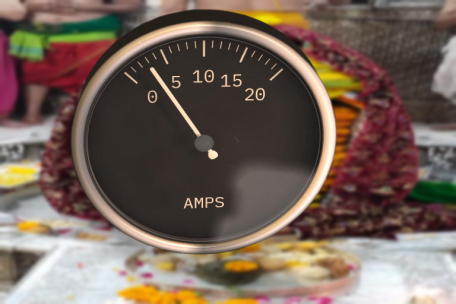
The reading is 3 A
